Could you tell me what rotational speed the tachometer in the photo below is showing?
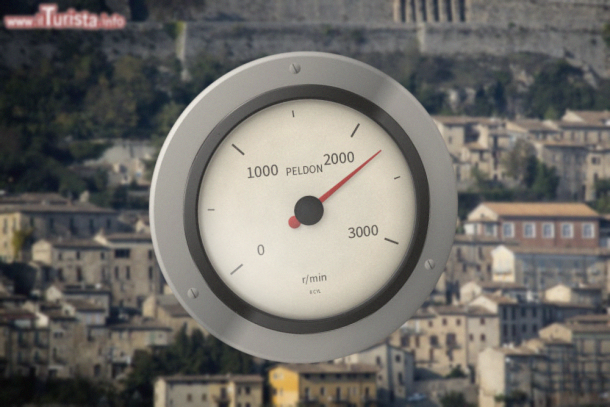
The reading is 2250 rpm
